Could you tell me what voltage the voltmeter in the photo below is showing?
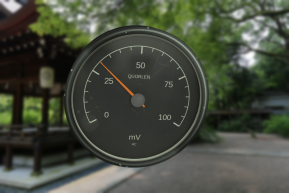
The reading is 30 mV
